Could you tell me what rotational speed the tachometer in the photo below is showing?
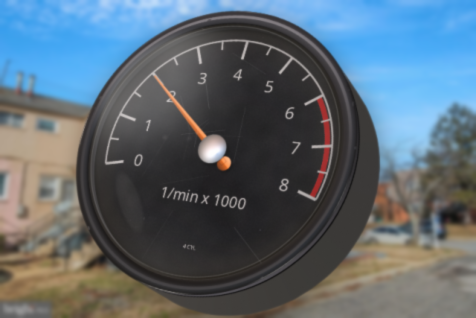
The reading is 2000 rpm
